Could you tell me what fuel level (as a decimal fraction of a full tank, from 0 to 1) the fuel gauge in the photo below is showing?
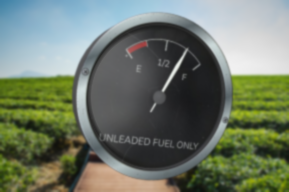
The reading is 0.75
